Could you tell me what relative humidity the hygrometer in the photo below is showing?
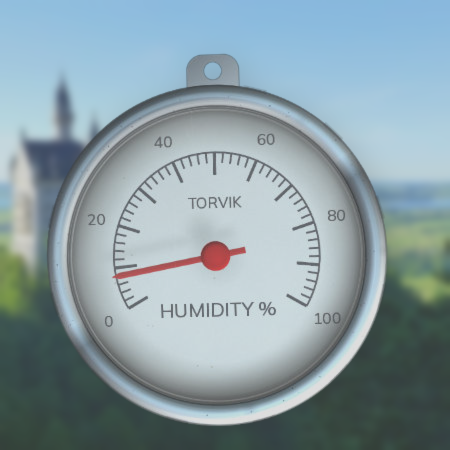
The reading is 8 %
